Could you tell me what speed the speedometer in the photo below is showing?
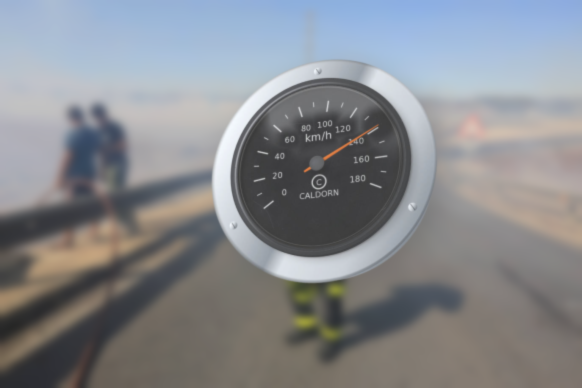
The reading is 140 km/h
